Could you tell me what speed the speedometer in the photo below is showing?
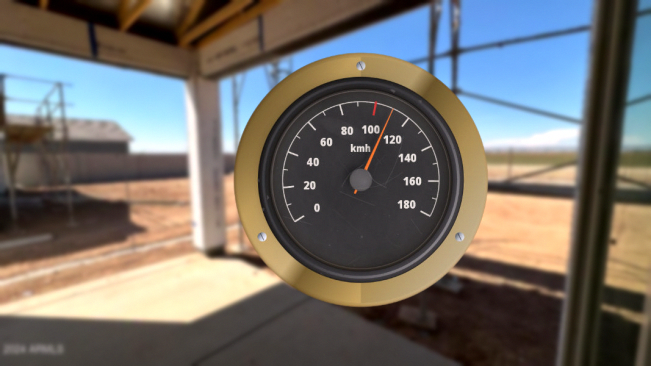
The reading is 110 km/h
